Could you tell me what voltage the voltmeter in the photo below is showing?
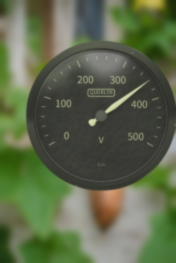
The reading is 360 V
